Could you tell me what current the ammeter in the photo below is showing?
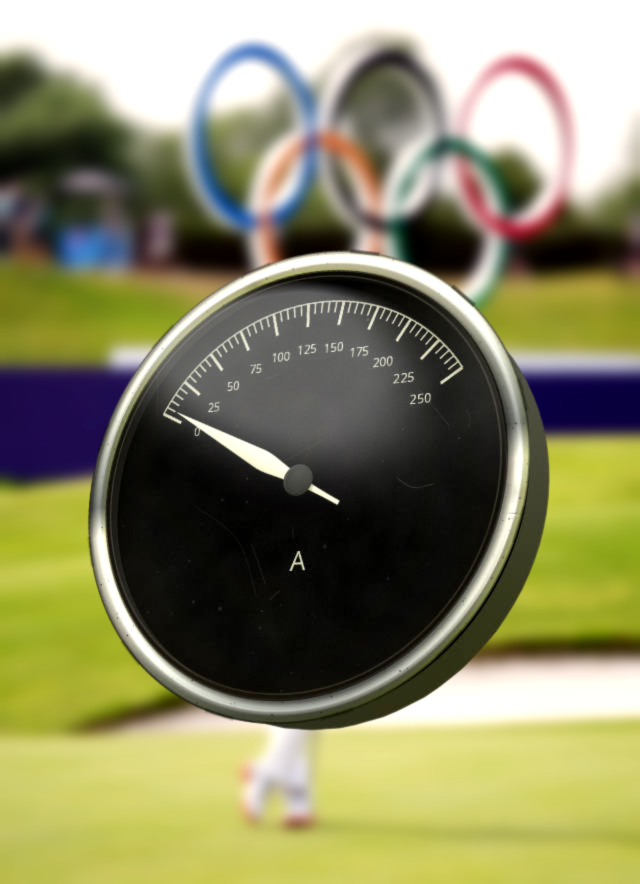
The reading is 5 A
